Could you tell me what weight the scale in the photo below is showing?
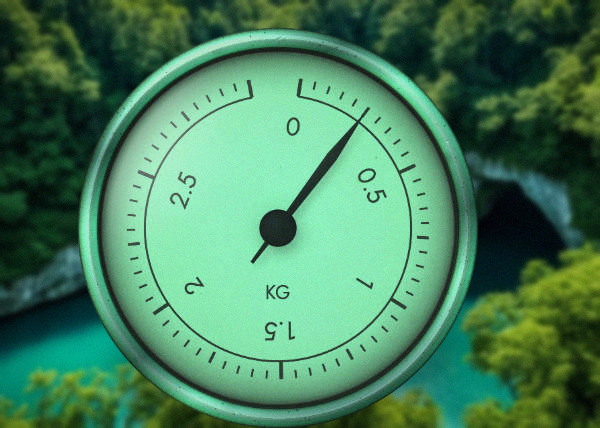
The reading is 0.25 kg
